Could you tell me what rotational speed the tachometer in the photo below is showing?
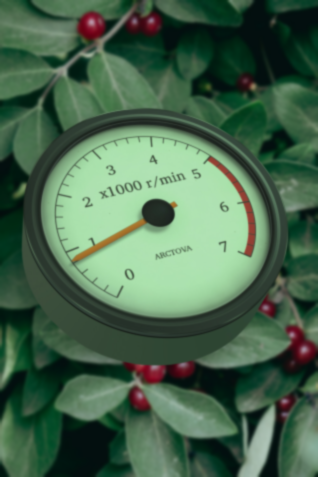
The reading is 800 rpm
